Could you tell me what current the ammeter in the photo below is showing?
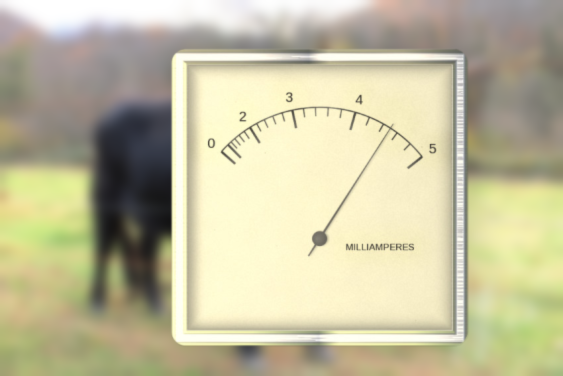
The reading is 4.5 mA
